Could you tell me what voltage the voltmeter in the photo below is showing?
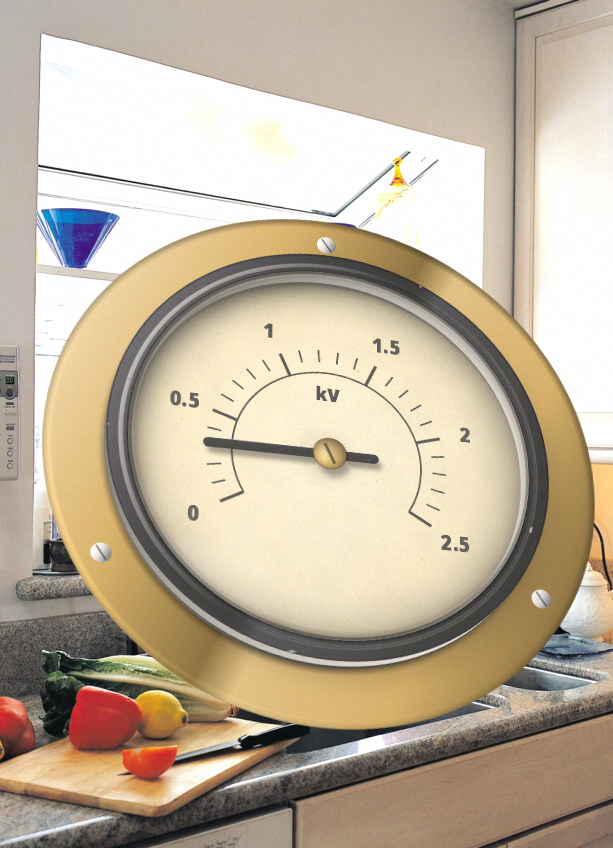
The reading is 0.3 kV
